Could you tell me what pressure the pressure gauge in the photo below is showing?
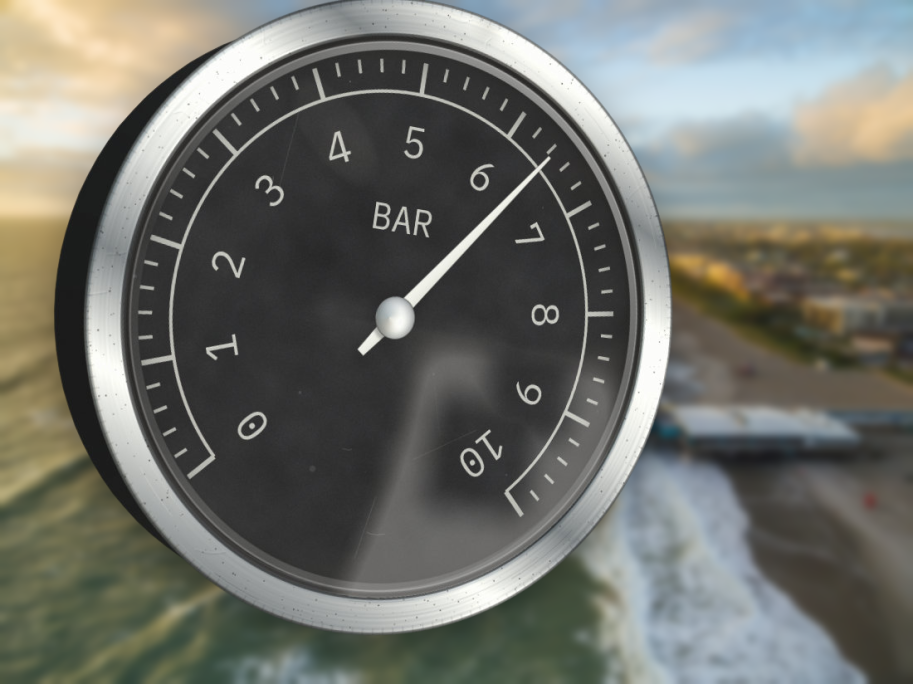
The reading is 6.4 bar
